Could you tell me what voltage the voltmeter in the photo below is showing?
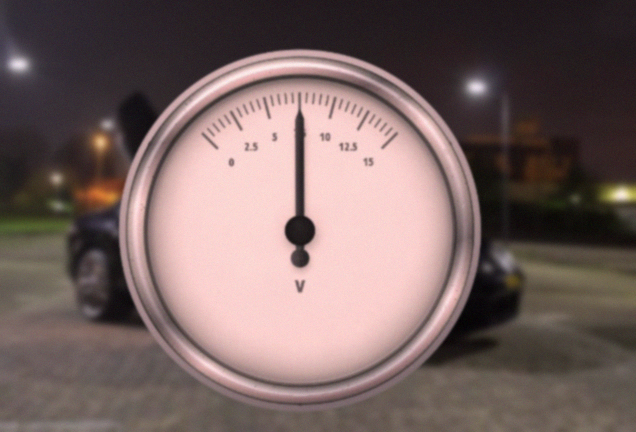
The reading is 7.5 V
